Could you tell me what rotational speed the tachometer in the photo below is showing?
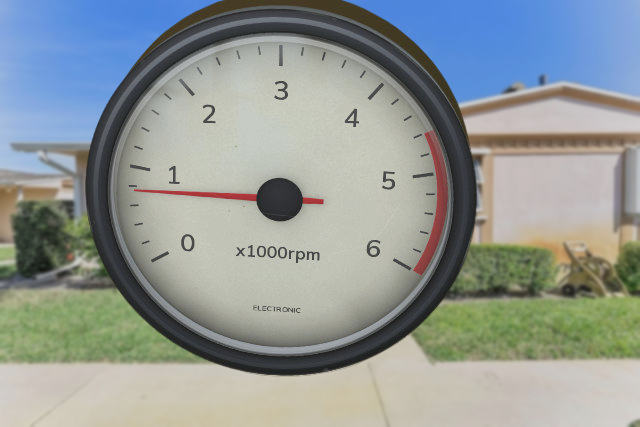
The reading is 800 rpm
